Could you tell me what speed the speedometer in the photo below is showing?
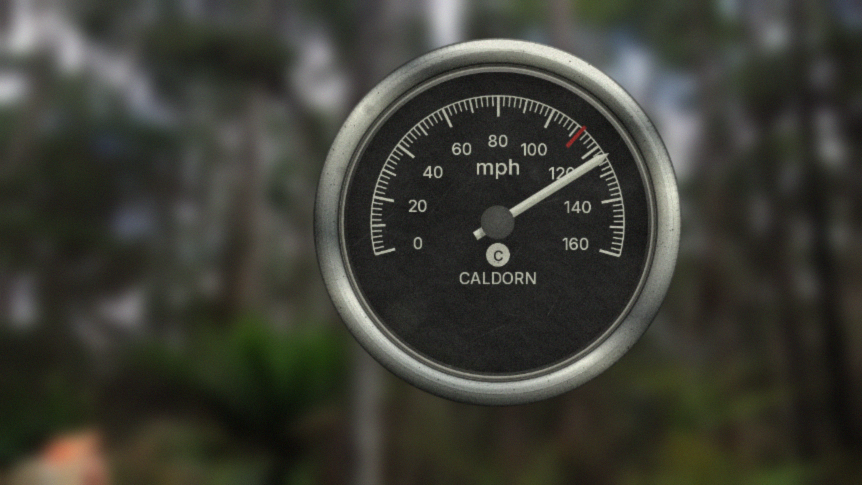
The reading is 124 mph
